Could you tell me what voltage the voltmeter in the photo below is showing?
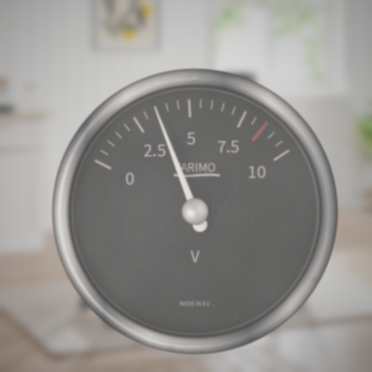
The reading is 3.5 V
